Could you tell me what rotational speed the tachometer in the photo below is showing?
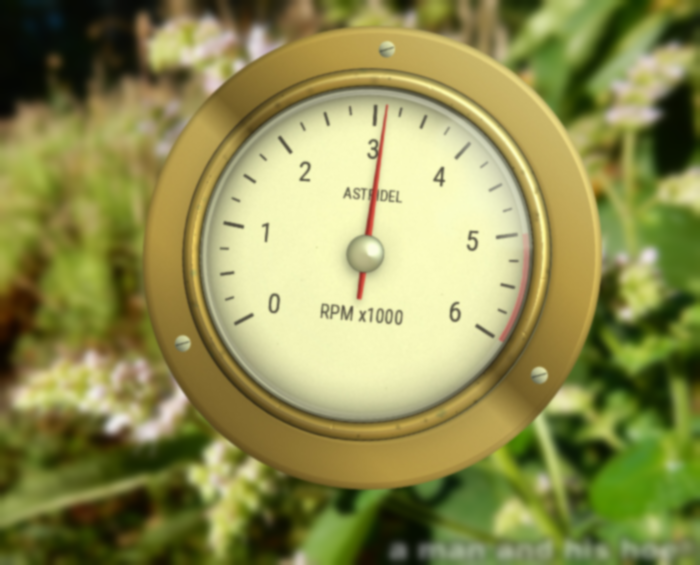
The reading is 3125 rpm
